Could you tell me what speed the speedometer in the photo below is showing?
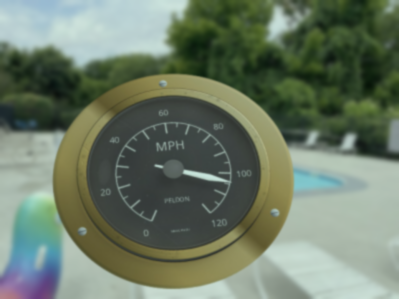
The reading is 105 mph
